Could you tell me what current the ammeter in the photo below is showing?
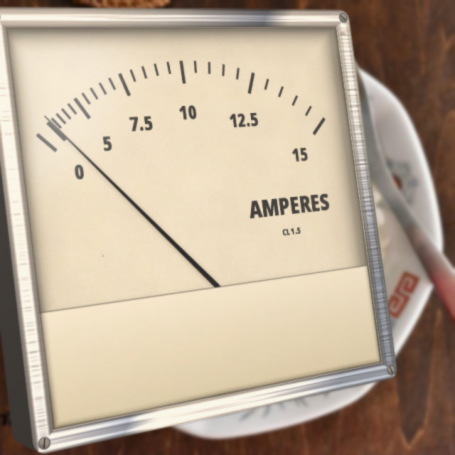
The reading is 2.5 A
